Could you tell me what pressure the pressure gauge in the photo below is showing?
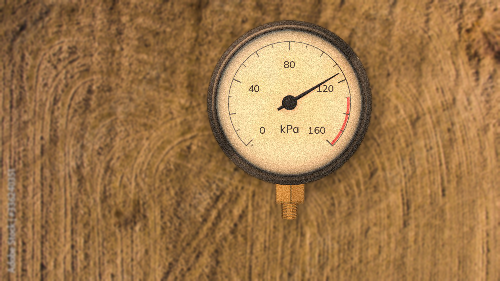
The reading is 115 kPa
